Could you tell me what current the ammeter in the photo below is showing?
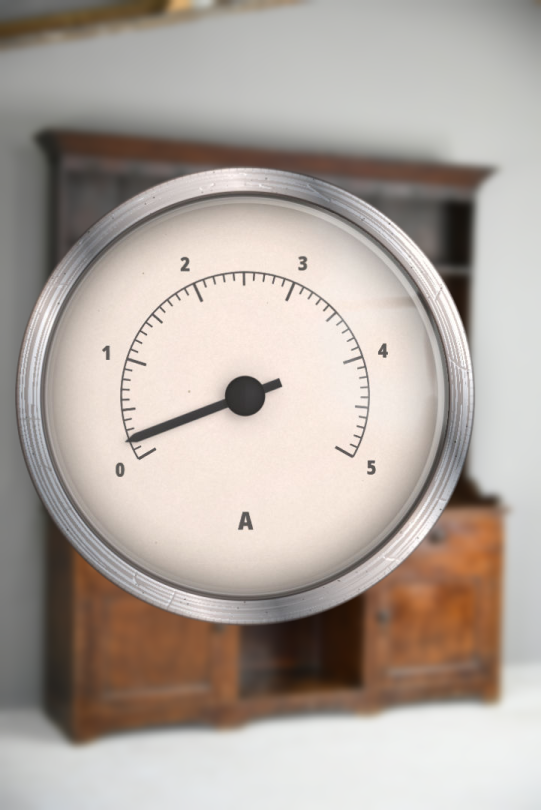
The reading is 0.2 A
